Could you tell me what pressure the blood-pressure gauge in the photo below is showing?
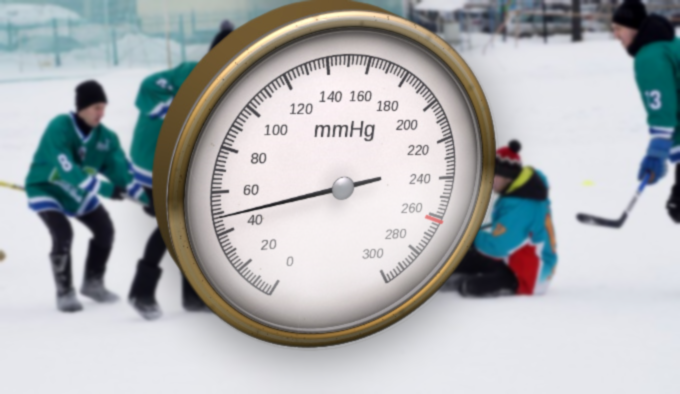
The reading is 50 mmHg
